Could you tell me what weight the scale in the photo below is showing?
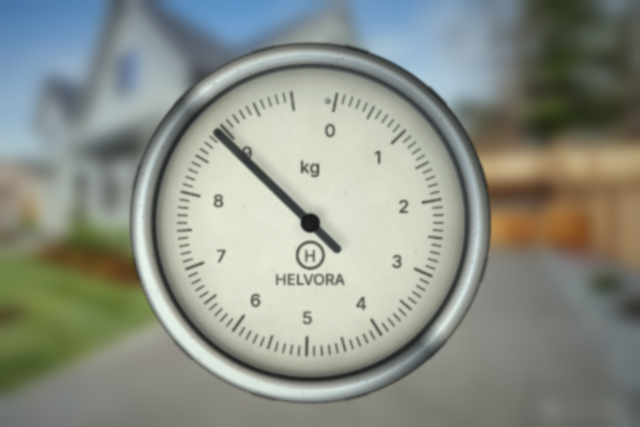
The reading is 8.9 kg
